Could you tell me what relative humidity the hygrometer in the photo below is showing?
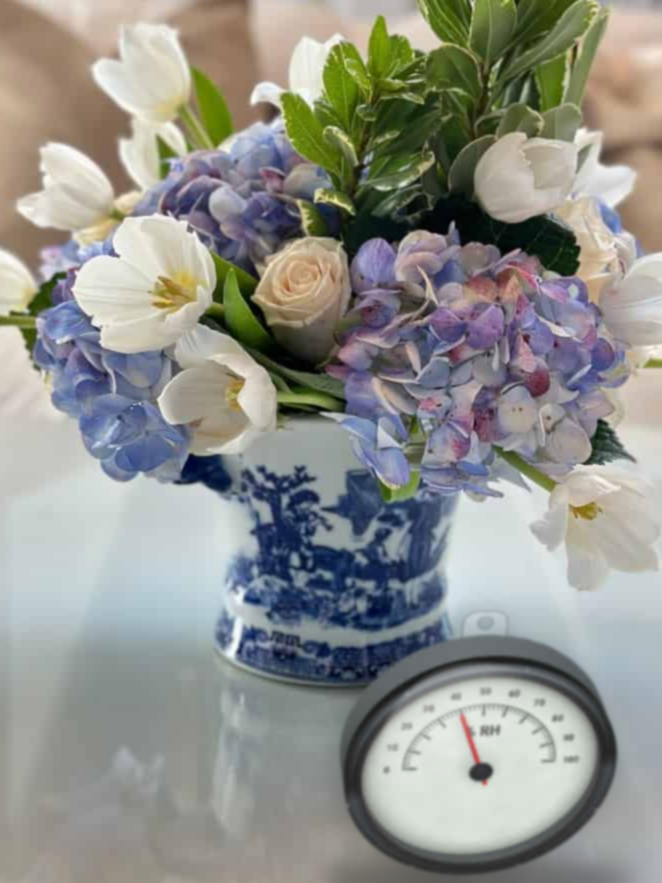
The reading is 40 %
